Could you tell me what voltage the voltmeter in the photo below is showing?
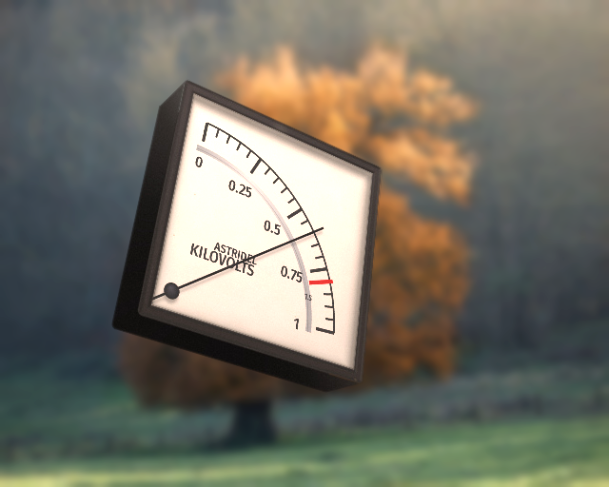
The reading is 0.6 kV
